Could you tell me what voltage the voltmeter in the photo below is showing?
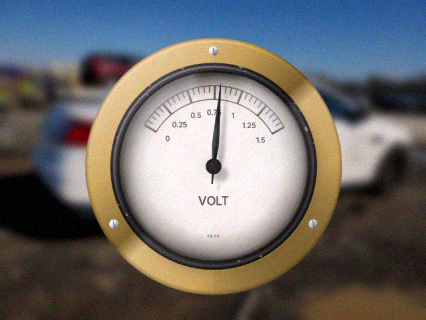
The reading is 0.8 V
